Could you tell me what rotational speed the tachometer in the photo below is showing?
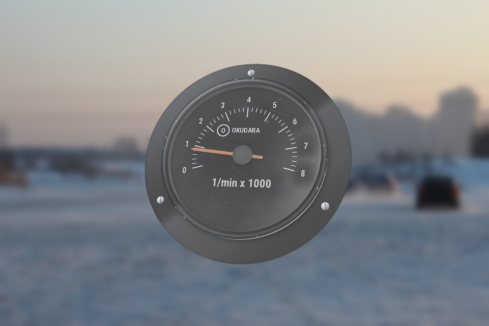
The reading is 800 rpm
